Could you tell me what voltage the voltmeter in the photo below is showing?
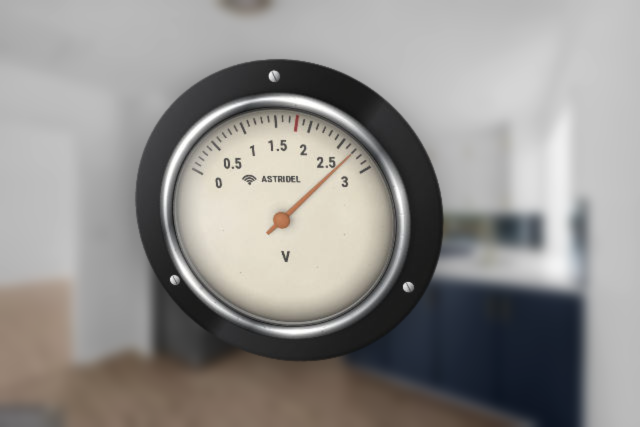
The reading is 2.7 V
